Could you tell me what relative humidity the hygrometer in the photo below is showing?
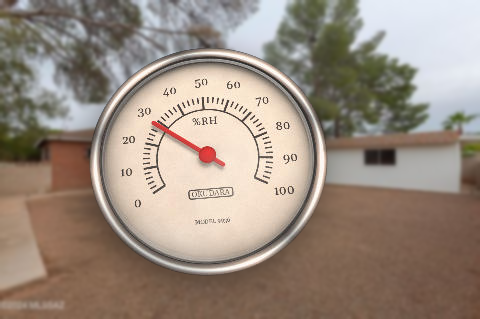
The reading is 28 %
